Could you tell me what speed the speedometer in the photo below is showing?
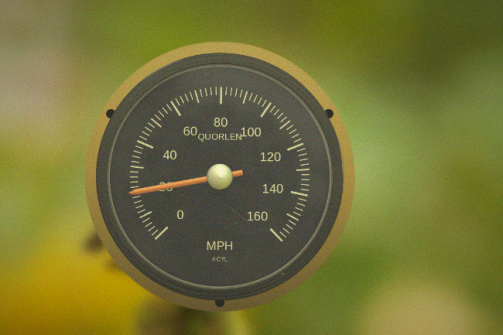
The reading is 20 mph
